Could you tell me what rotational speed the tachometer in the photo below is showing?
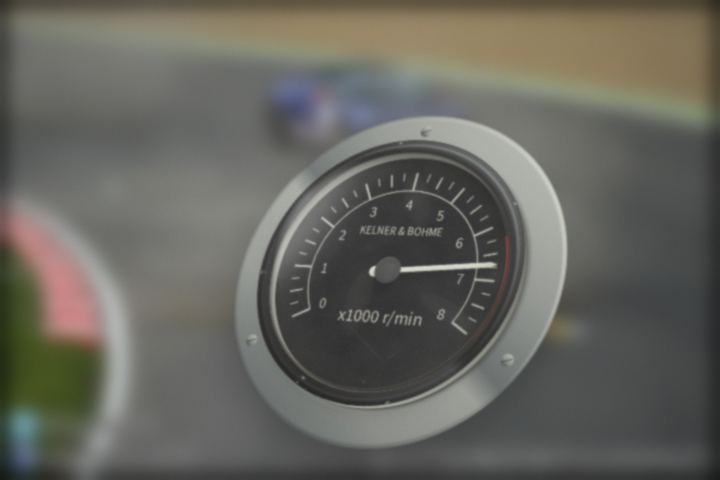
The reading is 6750 rpm
